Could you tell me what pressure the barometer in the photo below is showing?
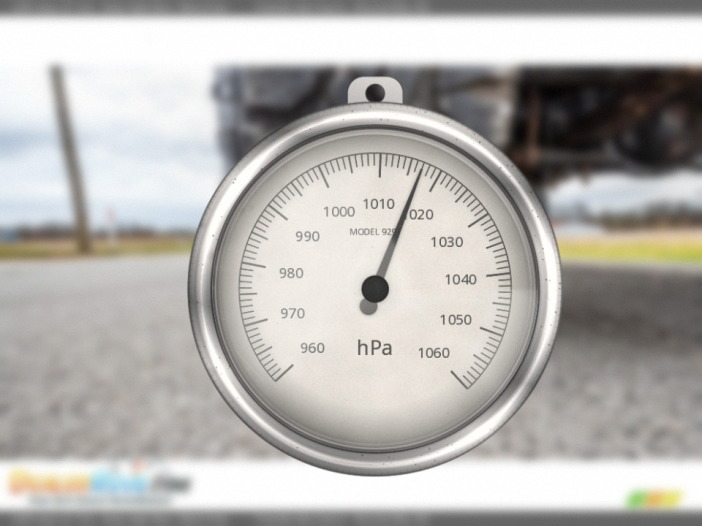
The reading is 1017 hPa
